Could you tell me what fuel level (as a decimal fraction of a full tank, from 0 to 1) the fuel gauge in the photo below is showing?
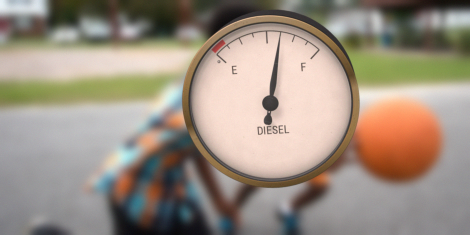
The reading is 0.625
